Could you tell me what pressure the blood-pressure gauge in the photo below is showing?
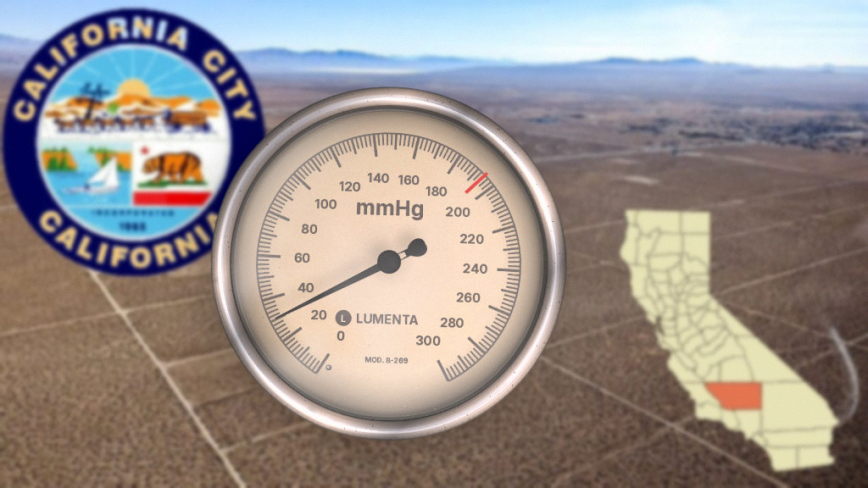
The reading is 30 mmHg
